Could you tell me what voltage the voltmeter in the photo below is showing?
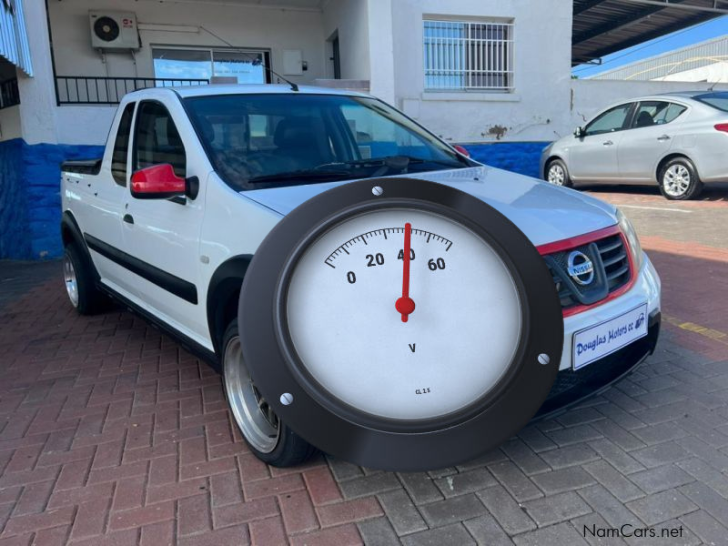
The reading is 40 V
